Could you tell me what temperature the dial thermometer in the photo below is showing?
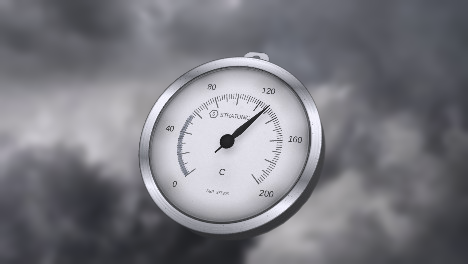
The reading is 130 °C
